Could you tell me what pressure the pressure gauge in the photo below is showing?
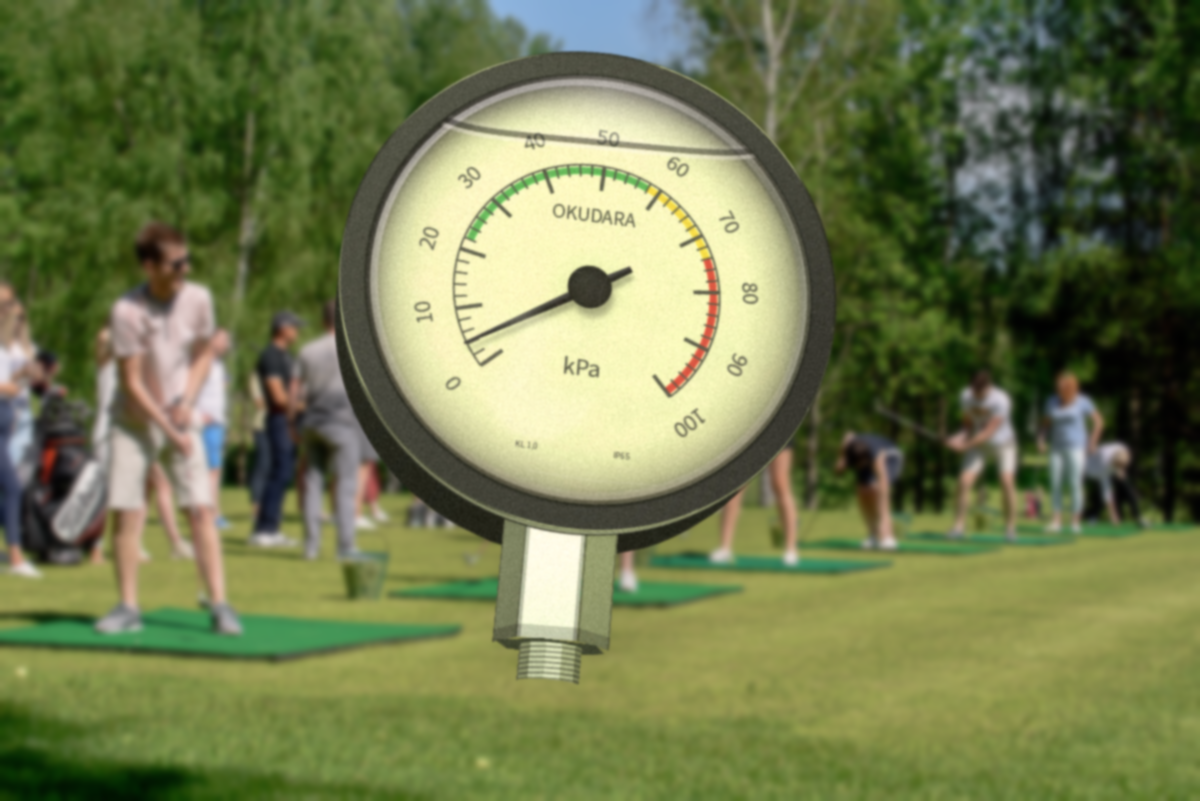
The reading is 4 kPa
